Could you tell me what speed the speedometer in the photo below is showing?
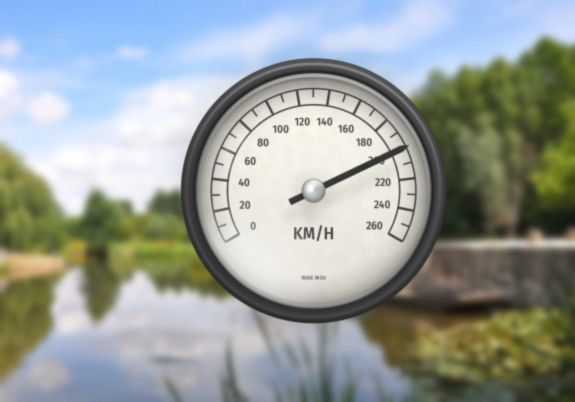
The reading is 200 km/h
